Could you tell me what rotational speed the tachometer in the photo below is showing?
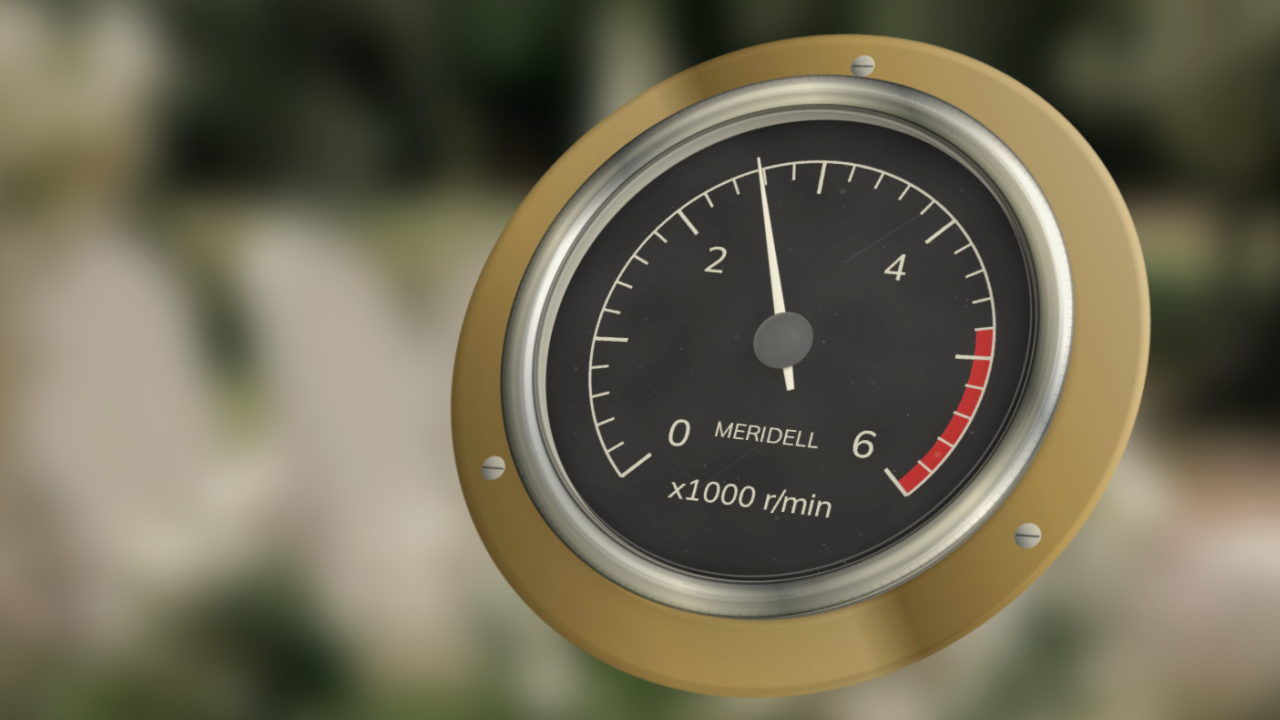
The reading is 2600 rpm
